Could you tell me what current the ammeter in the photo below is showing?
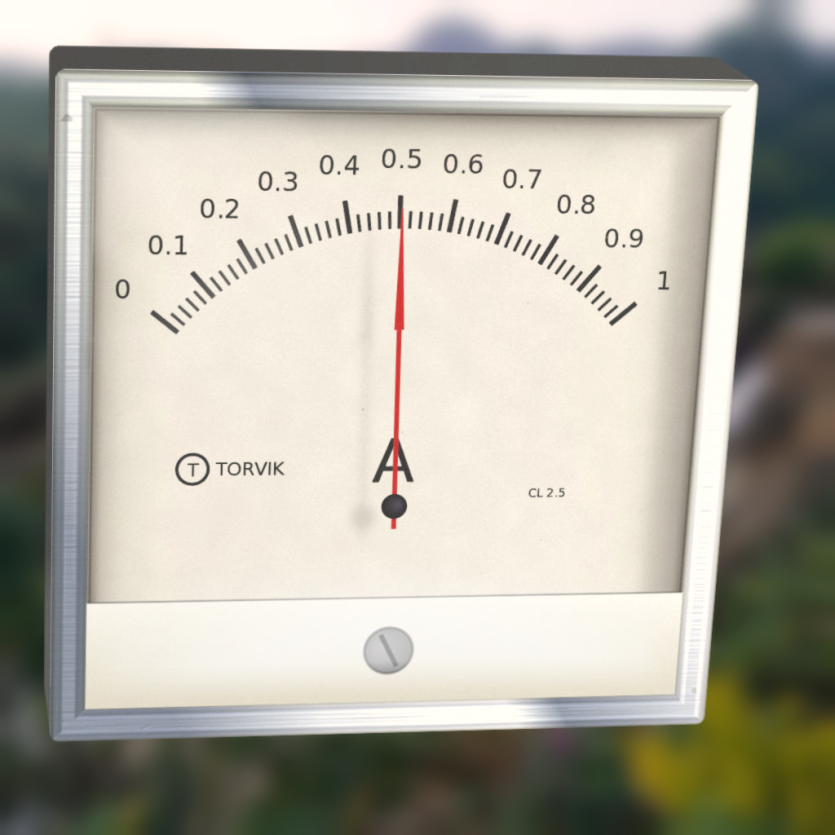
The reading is 0.5 A
